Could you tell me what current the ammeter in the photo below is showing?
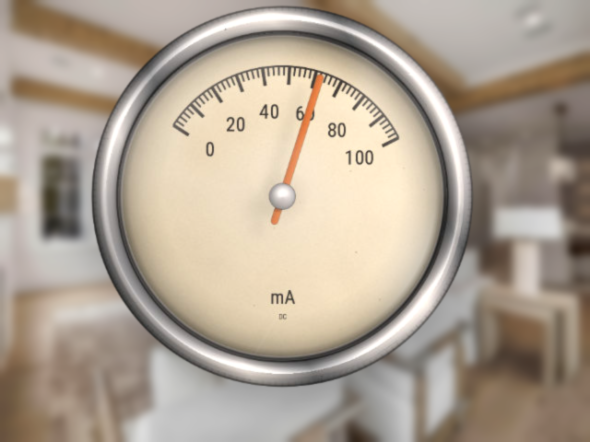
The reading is 62 mA
